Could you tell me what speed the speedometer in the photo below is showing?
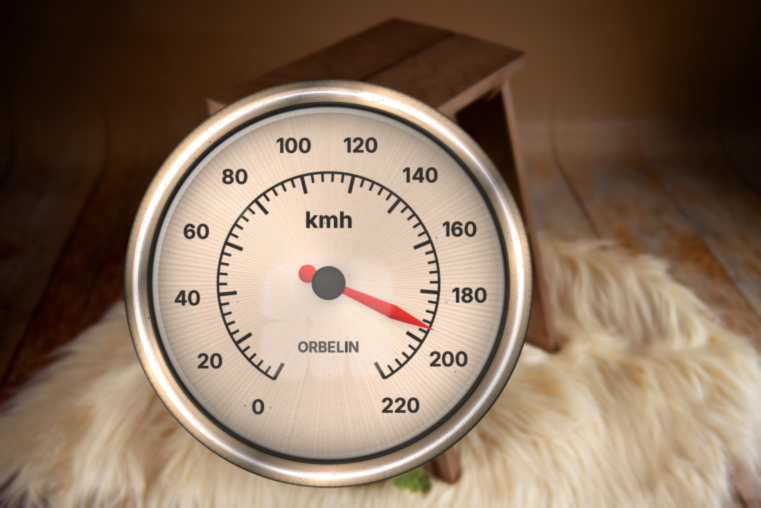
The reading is 194 km/h
